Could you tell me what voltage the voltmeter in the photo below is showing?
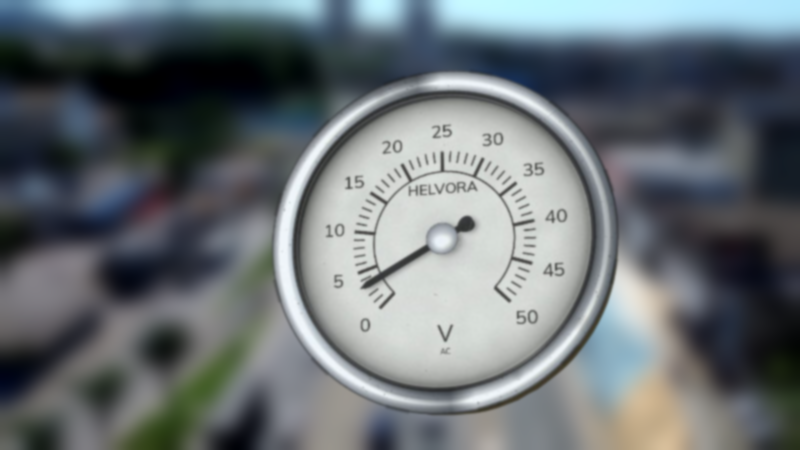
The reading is 3 V
